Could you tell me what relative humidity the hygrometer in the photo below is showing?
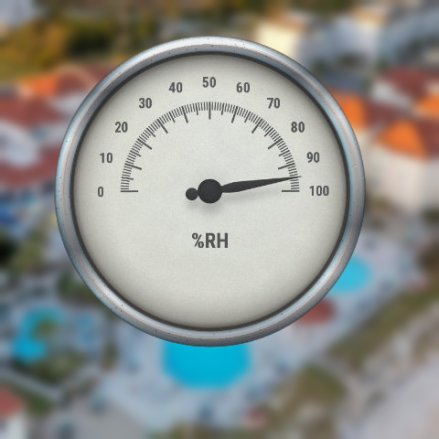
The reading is 95 %
